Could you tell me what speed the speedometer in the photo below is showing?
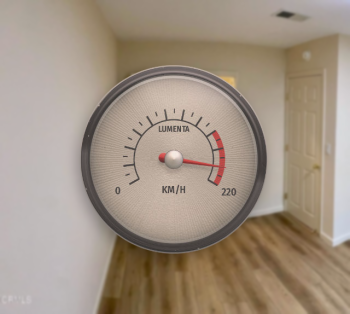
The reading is 200 km/h
